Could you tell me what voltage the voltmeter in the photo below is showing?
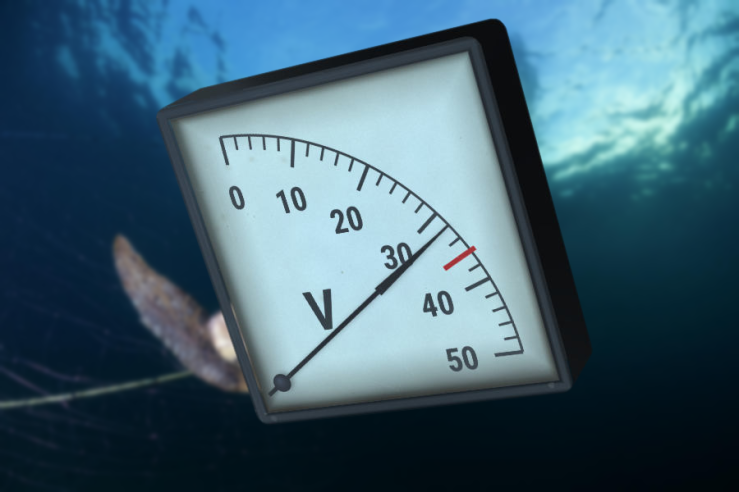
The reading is 32 V
